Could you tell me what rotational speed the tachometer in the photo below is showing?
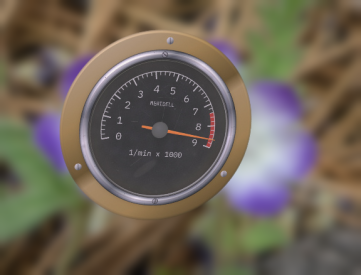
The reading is 8600 rpm
